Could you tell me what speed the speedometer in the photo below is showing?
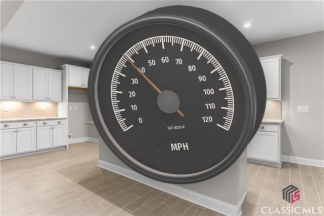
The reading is 40 mph
